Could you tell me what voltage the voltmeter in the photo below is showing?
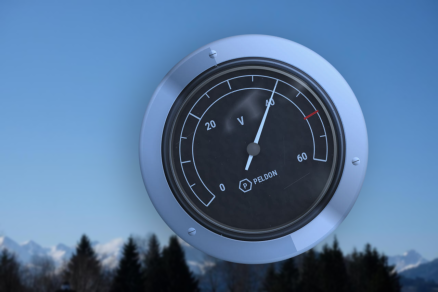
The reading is 40 V
